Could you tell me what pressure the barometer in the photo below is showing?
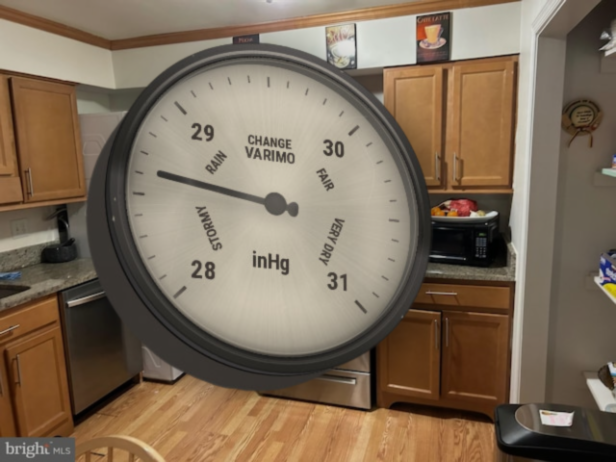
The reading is 28.6 inHg
